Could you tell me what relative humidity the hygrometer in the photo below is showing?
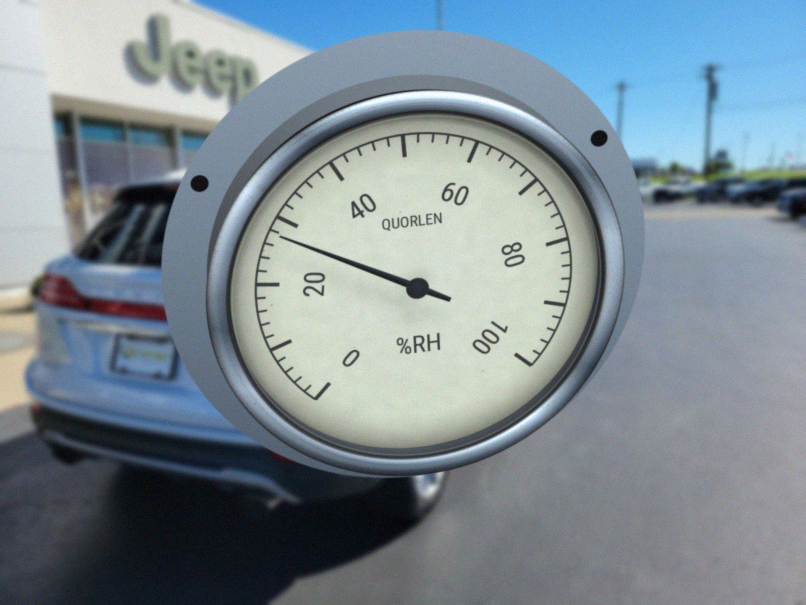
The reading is 28 %
